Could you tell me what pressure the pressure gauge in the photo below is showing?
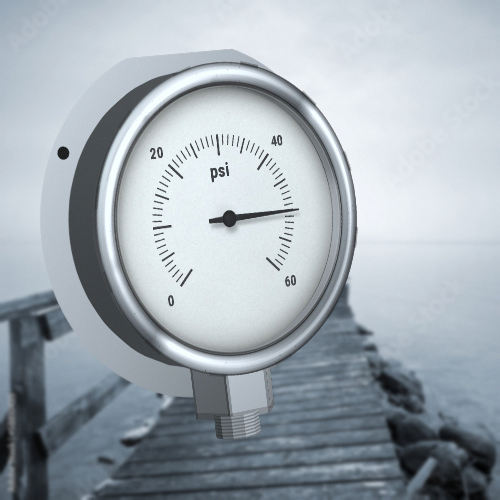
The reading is 50 psi
